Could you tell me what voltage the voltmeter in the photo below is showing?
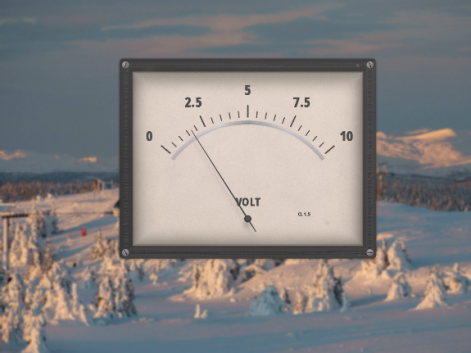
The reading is 1.75 V
